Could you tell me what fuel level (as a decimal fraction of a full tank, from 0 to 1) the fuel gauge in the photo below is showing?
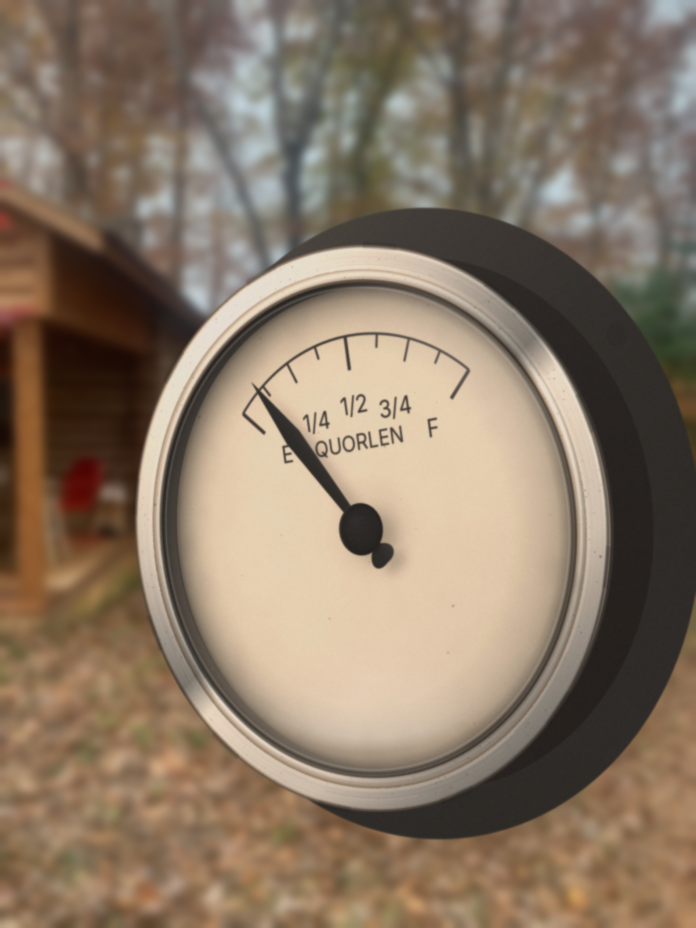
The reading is 0.125
